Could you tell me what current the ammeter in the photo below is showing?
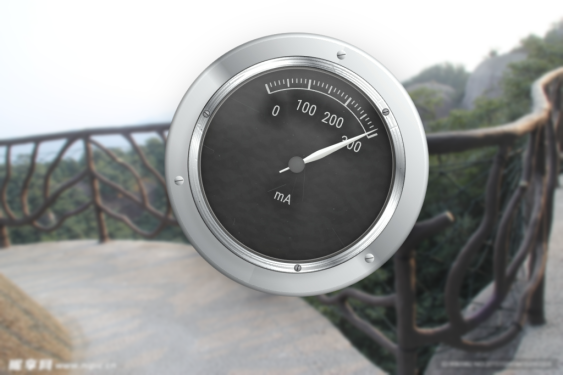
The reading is 290 mA
